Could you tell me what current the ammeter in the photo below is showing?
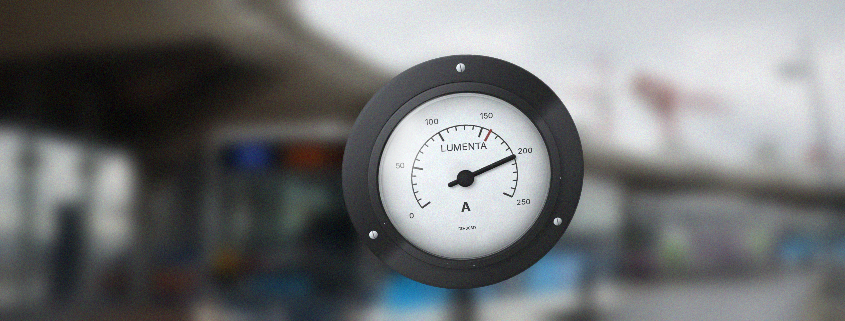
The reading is 200 A
